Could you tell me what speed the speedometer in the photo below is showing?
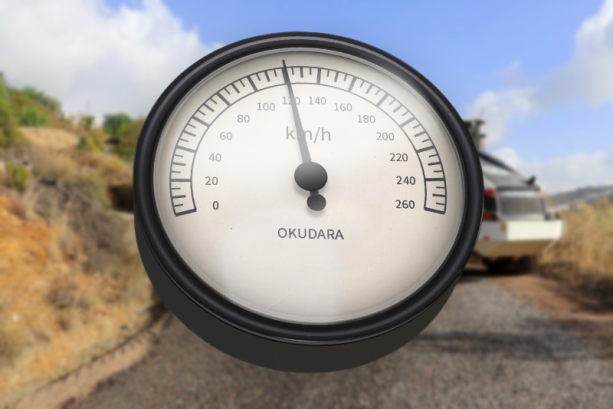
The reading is 120 km/h
